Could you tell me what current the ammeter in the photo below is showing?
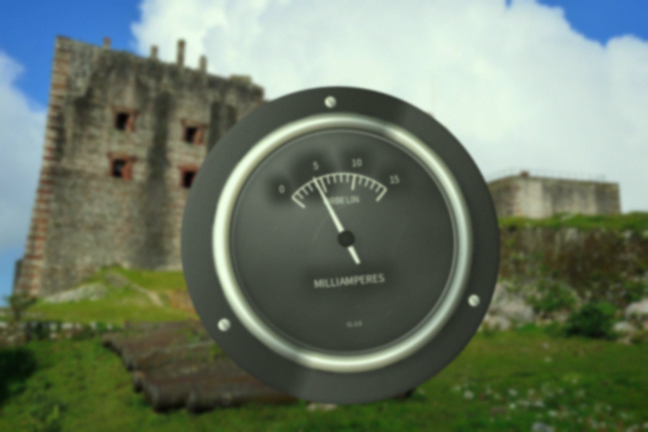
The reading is 4 mA
